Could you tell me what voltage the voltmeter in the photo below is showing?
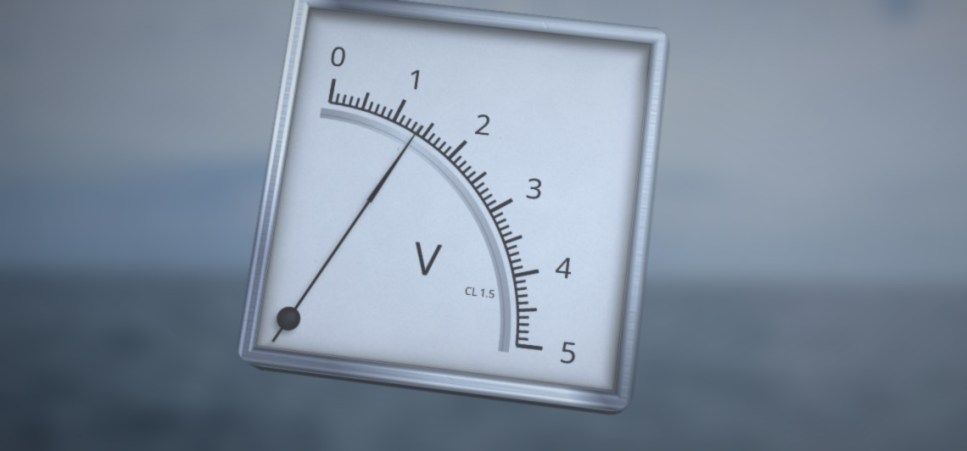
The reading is 1.4 V
